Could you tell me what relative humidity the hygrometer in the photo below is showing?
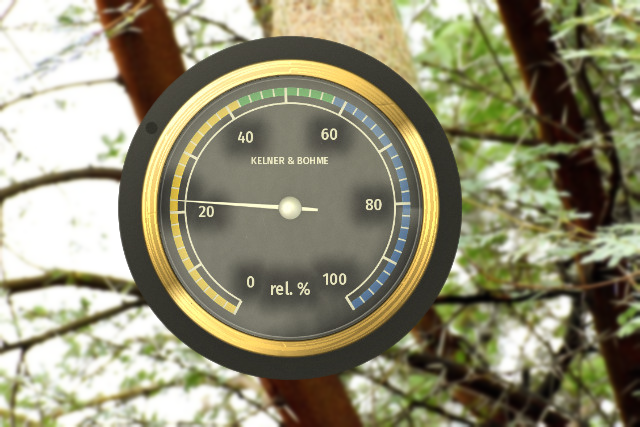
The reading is 22 %
